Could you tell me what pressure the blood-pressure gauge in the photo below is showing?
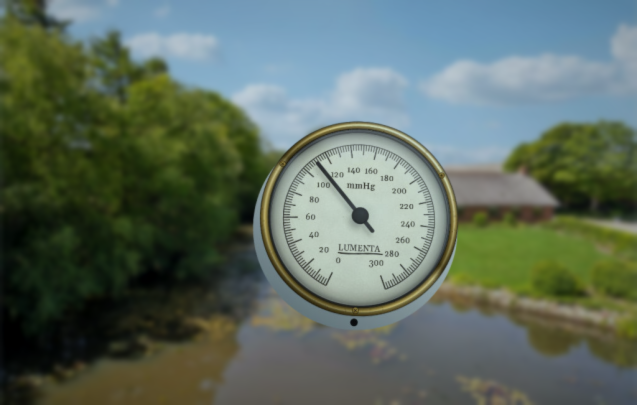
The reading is 110 mmHg
